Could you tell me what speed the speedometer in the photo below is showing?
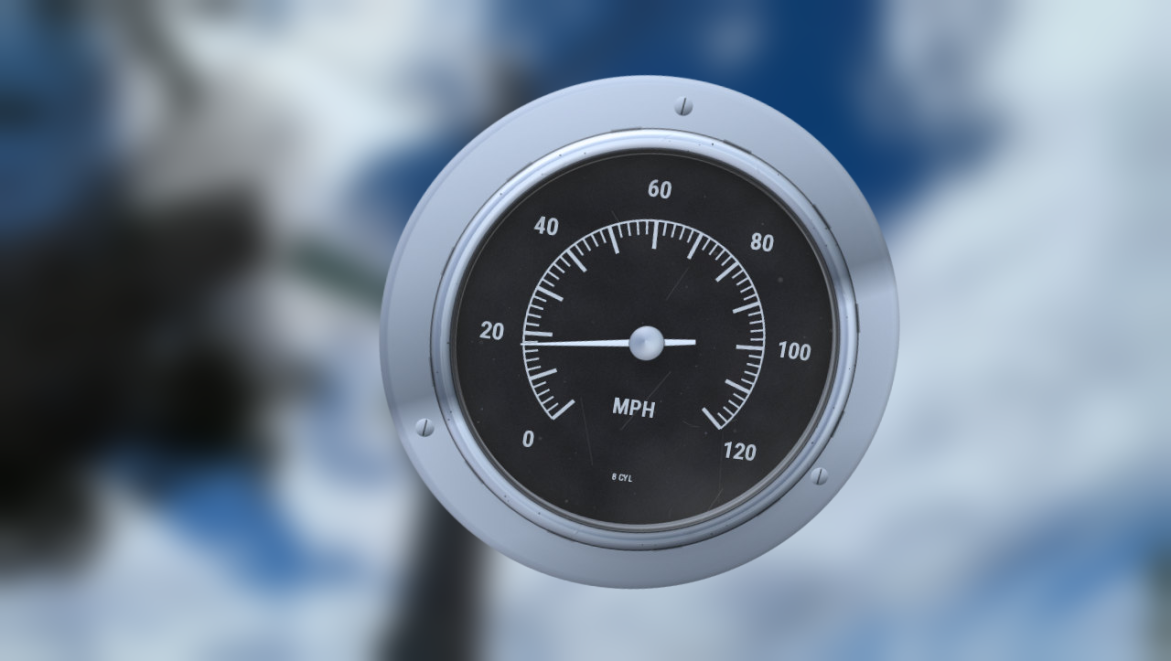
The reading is 18 mph
